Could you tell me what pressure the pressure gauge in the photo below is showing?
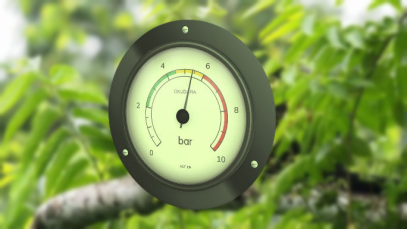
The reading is 5.5 bar
